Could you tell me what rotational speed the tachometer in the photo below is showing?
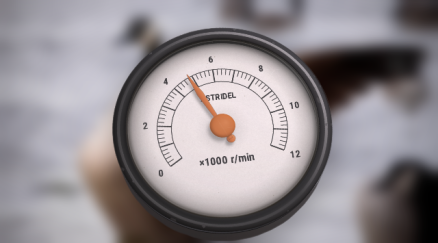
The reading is 4800 rpm
